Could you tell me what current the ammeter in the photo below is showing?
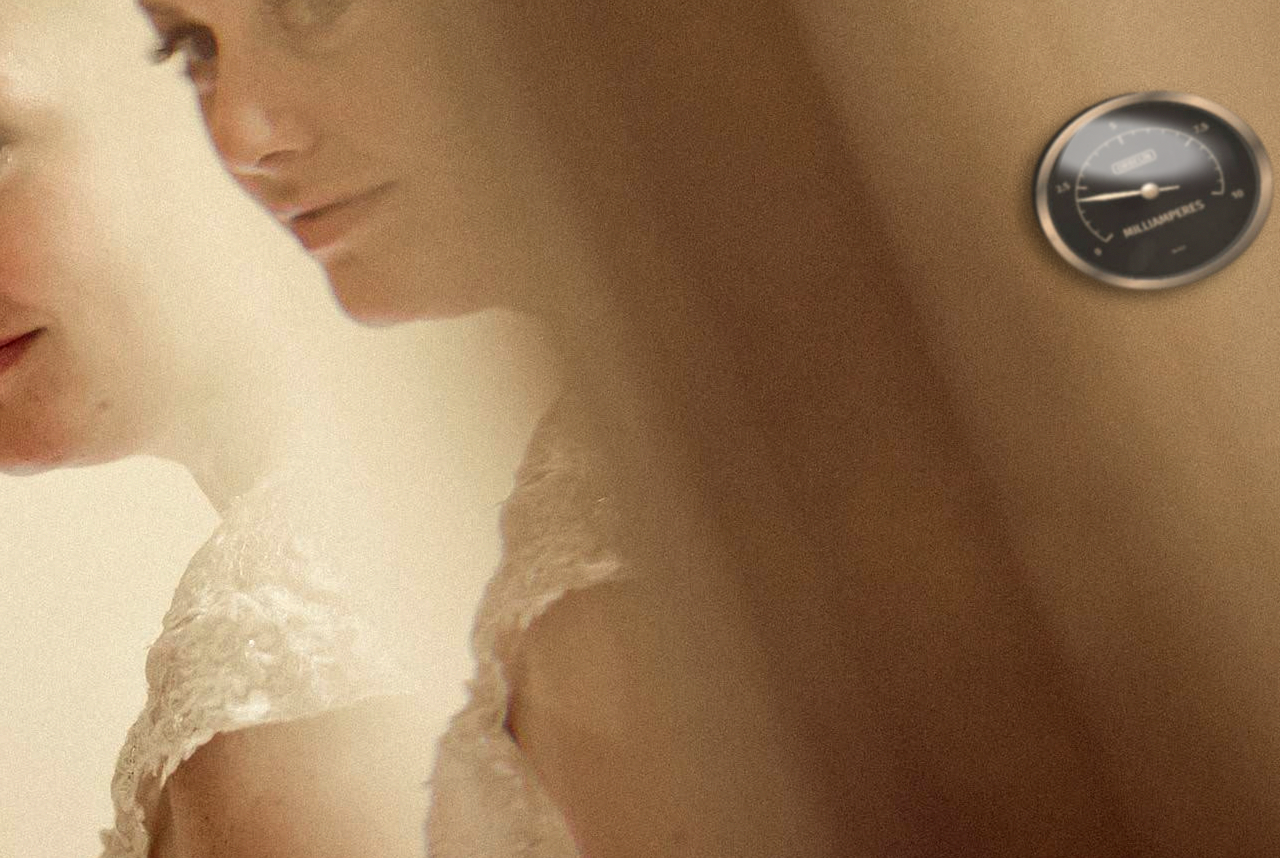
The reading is 2 mA
